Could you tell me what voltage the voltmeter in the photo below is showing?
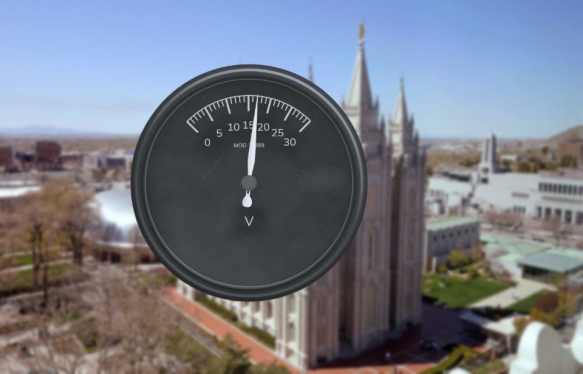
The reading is 17 V
